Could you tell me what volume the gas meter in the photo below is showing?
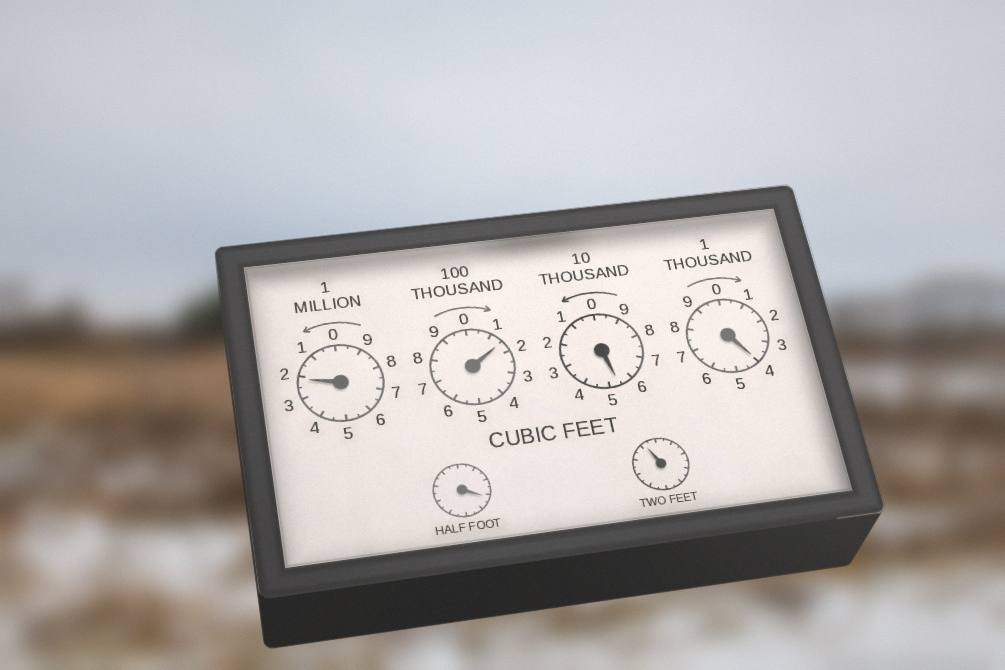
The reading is 215400 ft³
